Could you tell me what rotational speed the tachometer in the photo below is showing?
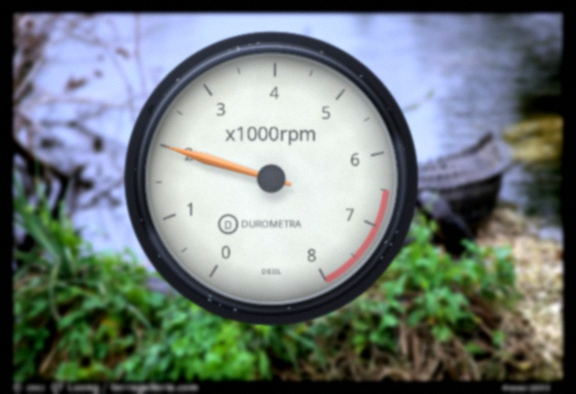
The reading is 2000 rpm
